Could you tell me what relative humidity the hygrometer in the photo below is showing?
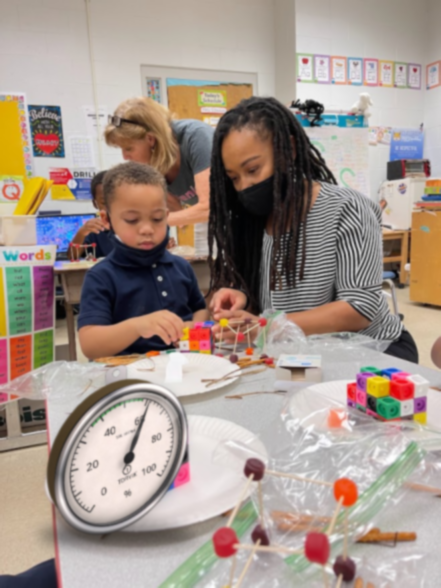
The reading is 60 %
